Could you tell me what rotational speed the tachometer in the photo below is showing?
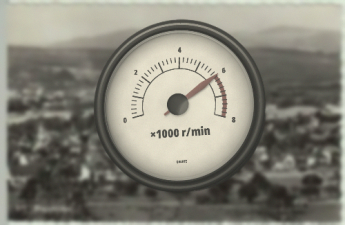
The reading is 6000 rpm
